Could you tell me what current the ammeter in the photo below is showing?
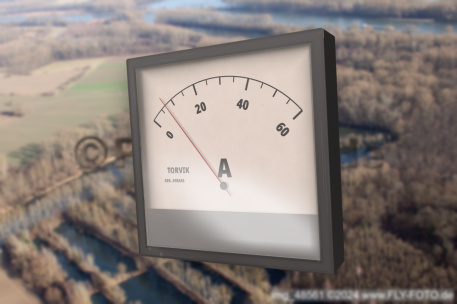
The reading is 7.5 A
